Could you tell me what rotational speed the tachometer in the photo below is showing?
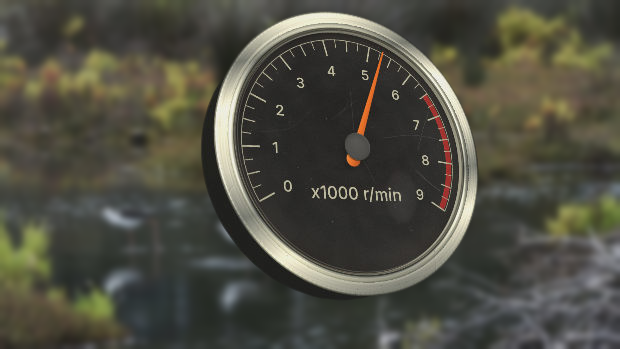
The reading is 5250 rpm
